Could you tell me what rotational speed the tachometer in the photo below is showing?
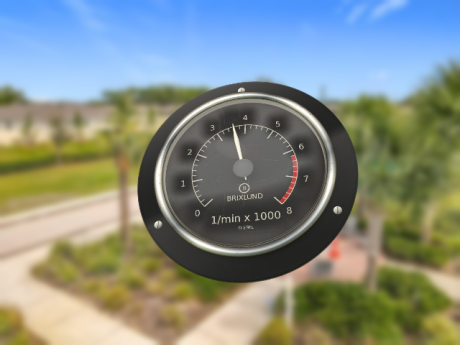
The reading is 3600 rpm
